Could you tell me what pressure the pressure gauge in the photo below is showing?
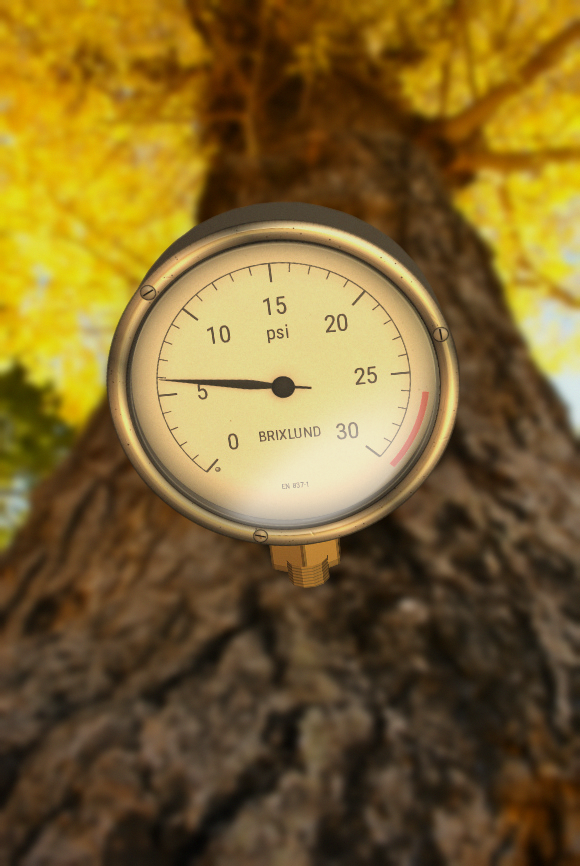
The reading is 6 psi
